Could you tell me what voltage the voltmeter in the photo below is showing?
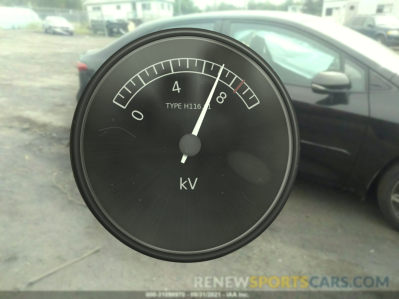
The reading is 7 kV
